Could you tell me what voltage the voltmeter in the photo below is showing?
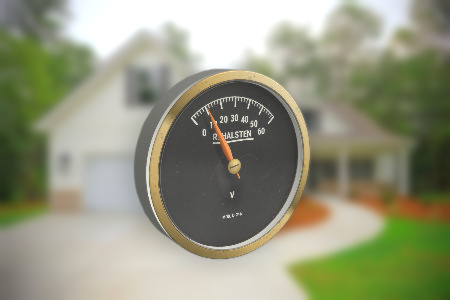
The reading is 10 V
